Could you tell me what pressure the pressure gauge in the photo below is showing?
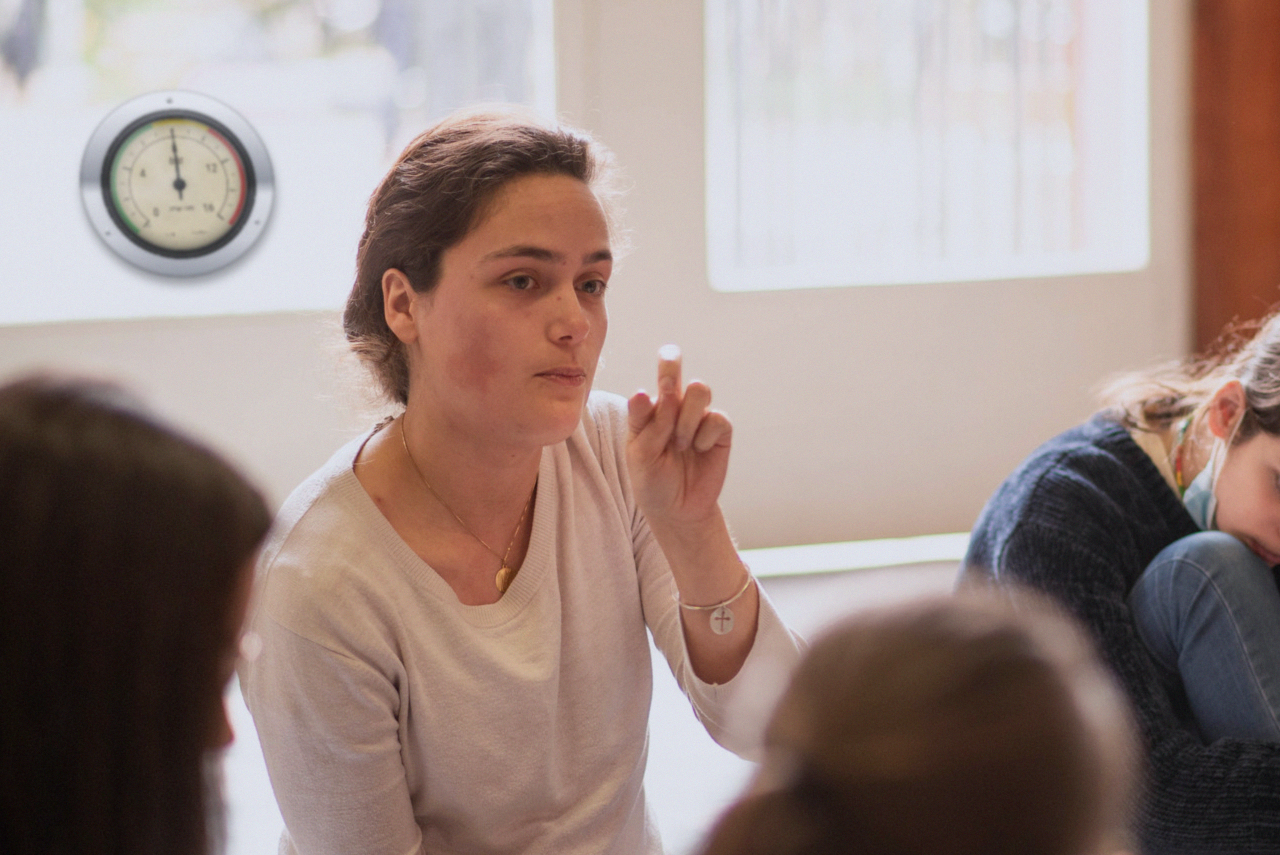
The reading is 8 bar
